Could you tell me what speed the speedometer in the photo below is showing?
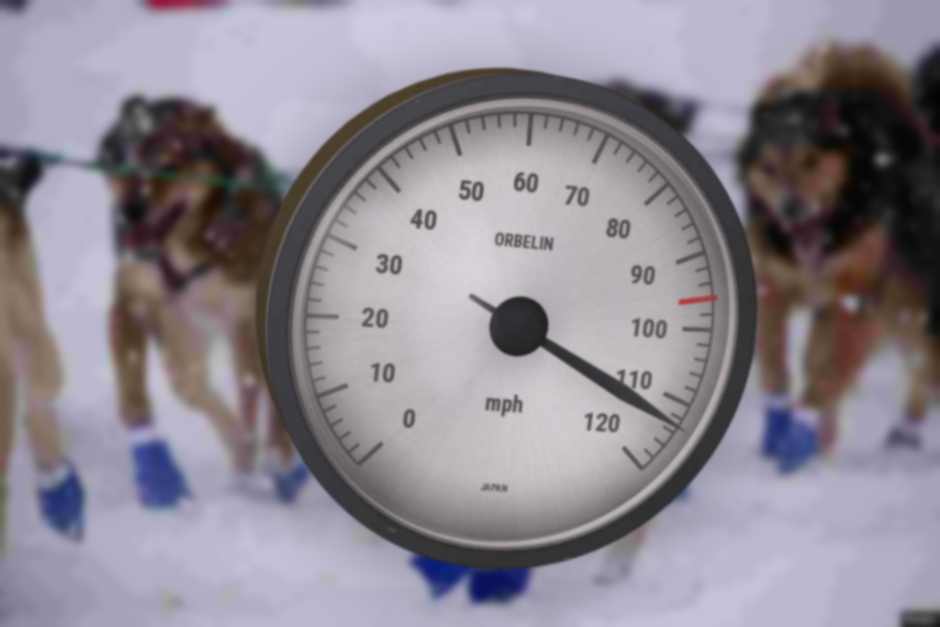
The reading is 113 mph
